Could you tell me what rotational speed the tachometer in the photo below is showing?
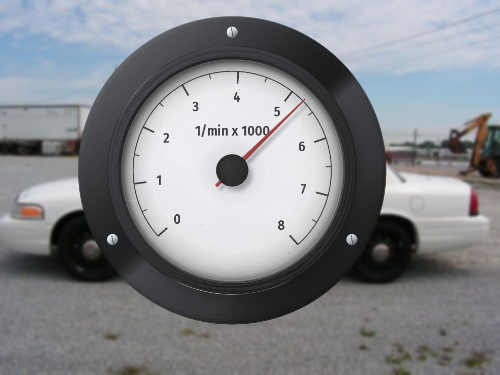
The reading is 5250 rpm
